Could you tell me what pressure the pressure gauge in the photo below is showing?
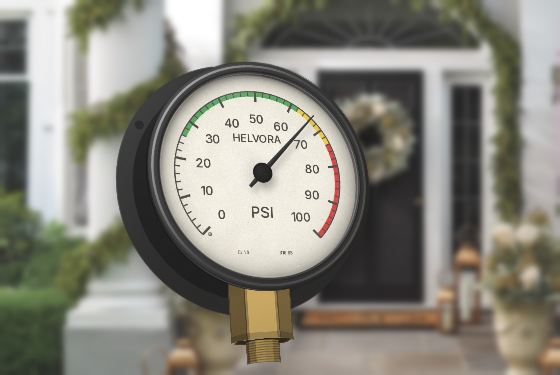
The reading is 66 psi
